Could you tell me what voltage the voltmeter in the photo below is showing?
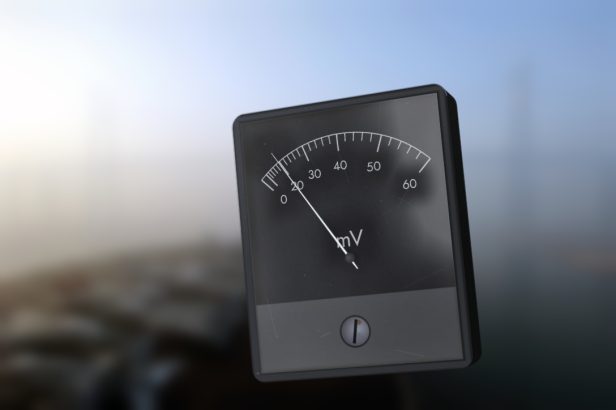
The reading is 20 mV
